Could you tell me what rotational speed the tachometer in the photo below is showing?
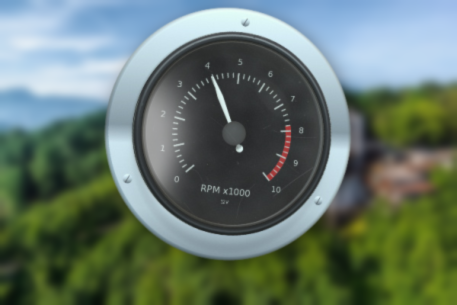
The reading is 4000 rpm
